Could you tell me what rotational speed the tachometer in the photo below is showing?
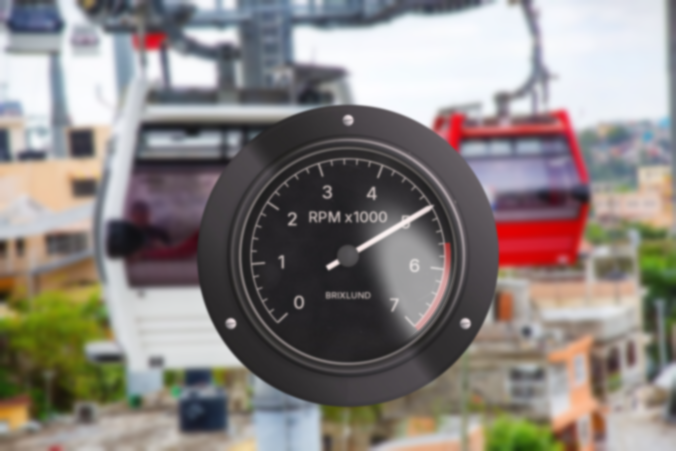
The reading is 5000 rpm
